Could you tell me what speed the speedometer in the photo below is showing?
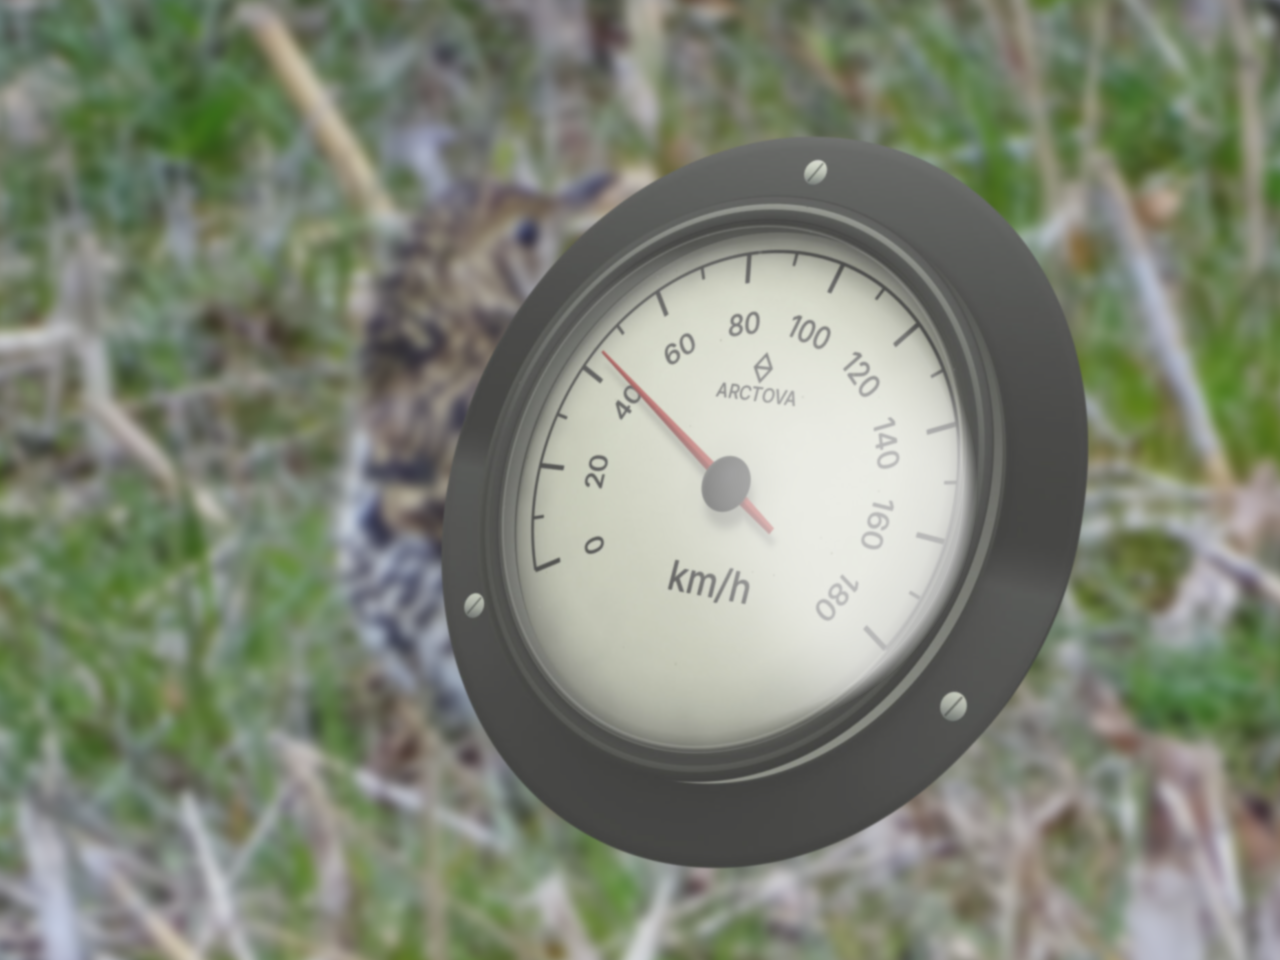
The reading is 45 km/h
